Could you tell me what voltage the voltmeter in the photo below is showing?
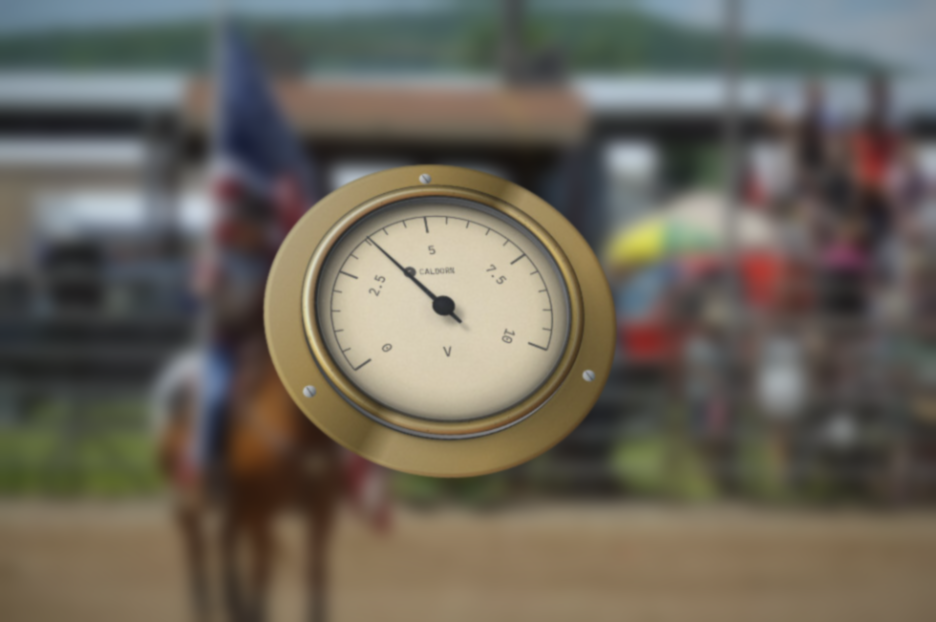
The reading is 3.5 V
